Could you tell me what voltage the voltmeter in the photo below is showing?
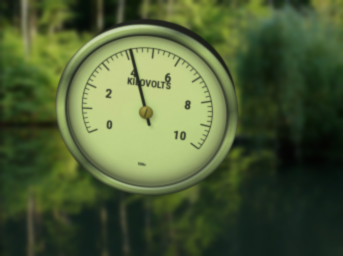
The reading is 4.2 kV
